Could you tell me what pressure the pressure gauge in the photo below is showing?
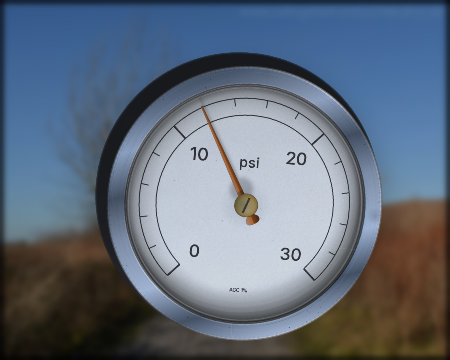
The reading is 12 psi
